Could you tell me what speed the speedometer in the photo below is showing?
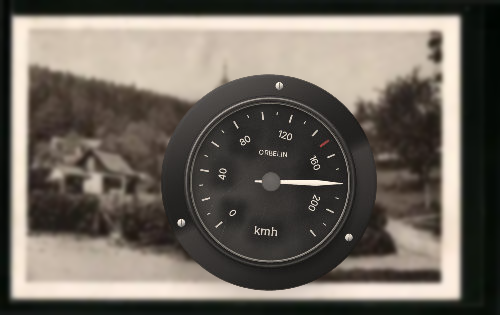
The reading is 180 km/h
